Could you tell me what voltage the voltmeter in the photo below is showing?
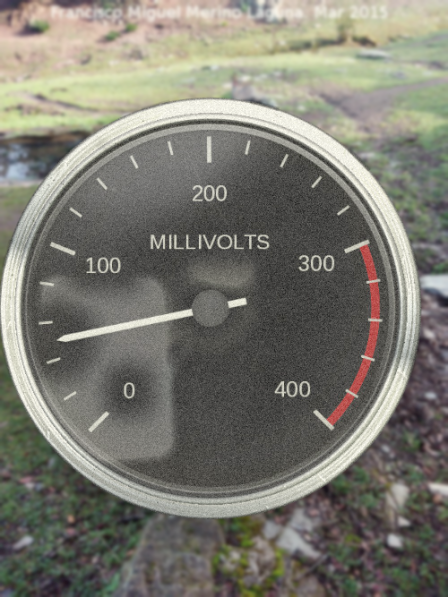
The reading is 50 mV
